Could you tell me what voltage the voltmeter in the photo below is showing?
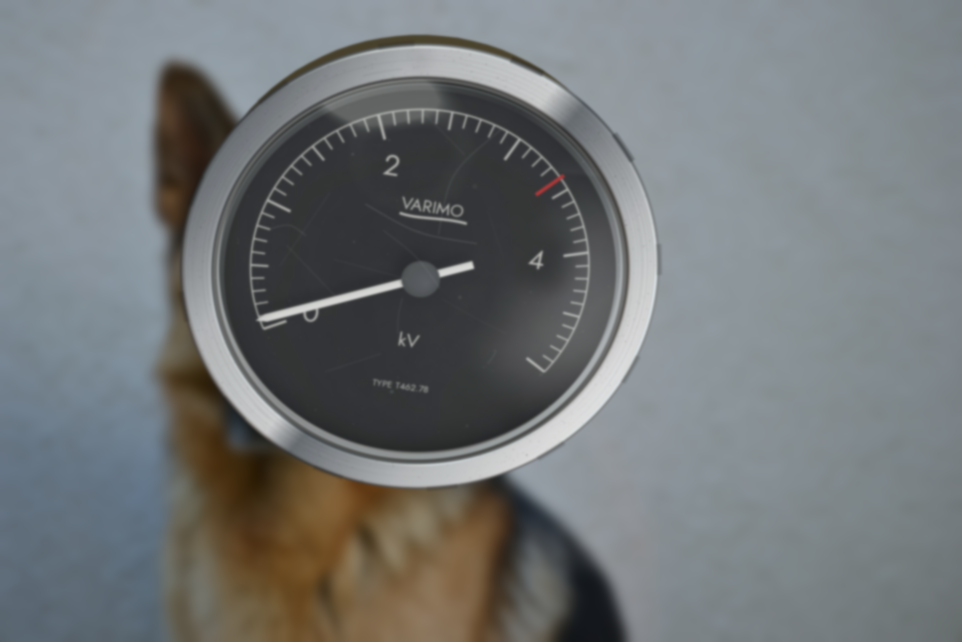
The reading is 0.1 kV
